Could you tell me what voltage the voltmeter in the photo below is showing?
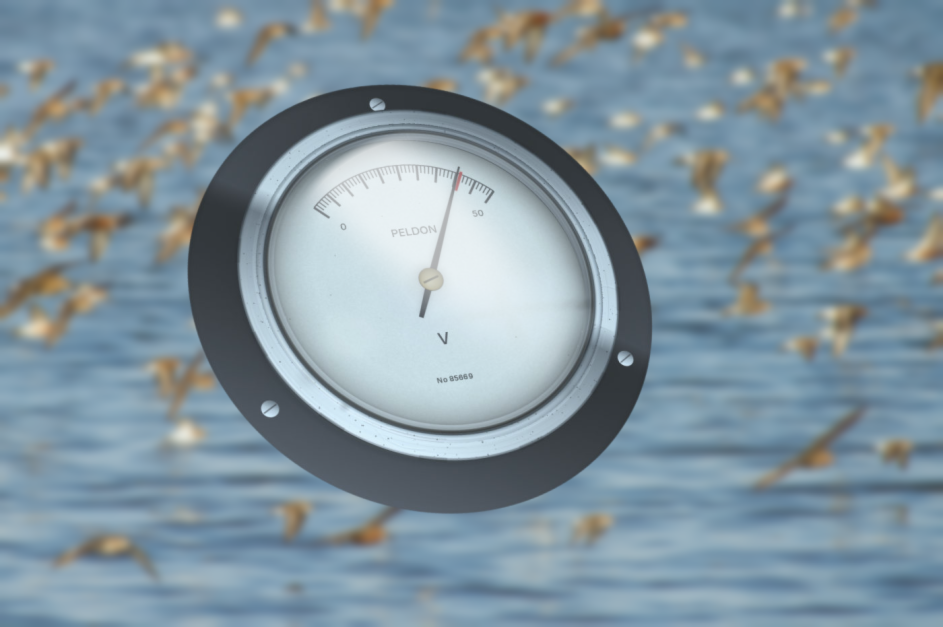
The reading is 40 V
